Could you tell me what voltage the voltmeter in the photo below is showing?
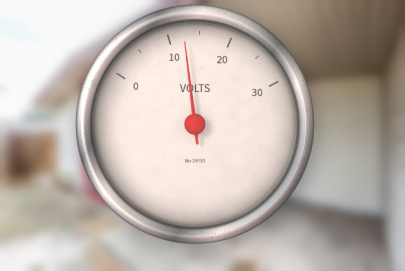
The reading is 12.5 V
